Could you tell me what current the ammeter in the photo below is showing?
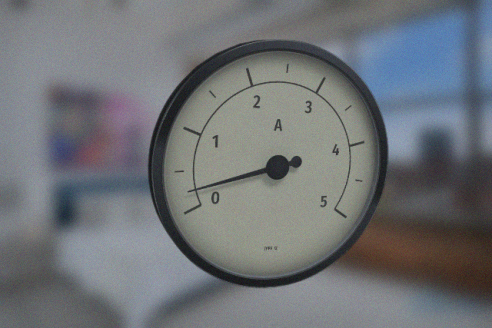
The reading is 0.25 A
